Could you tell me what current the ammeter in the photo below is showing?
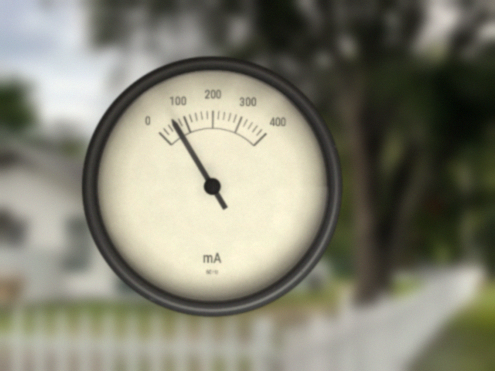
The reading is 60 mA
